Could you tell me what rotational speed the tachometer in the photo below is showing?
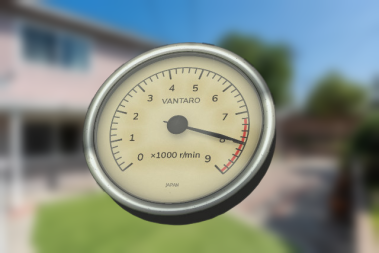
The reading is 8000 rpm
